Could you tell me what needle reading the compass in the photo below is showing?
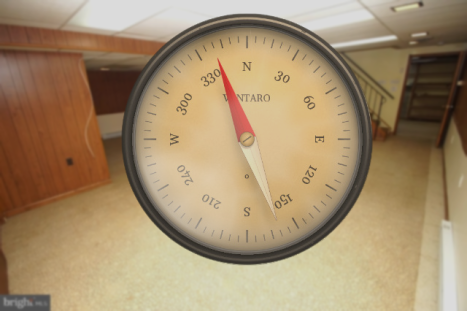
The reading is 340 °
